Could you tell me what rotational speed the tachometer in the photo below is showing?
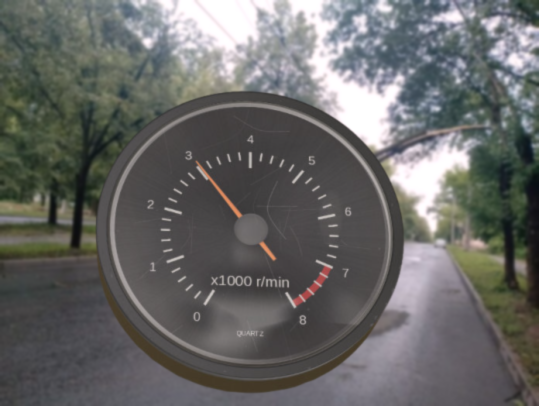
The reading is 3000 rpm
